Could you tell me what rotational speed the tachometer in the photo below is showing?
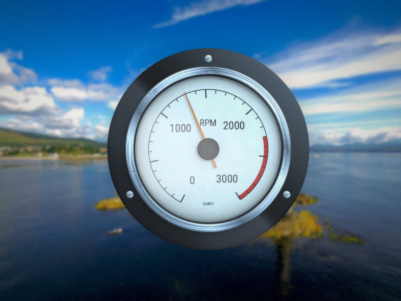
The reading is 1300 rpm
